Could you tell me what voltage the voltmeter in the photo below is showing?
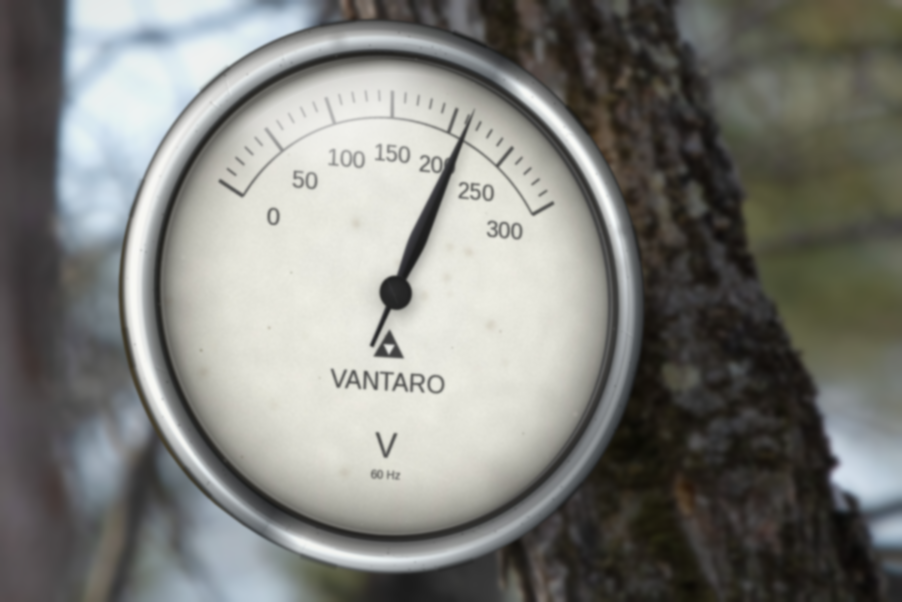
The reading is 210 V
